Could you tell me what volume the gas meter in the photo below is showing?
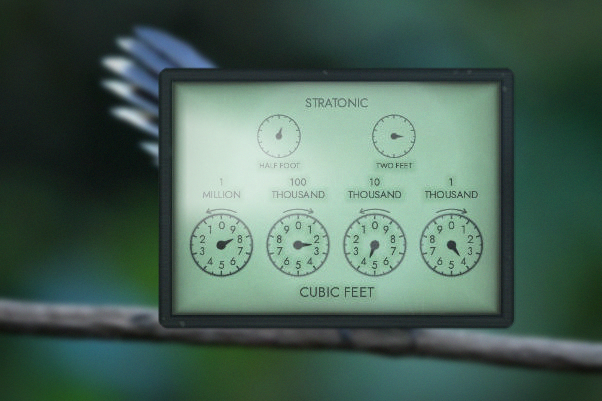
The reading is 824400 ft³
